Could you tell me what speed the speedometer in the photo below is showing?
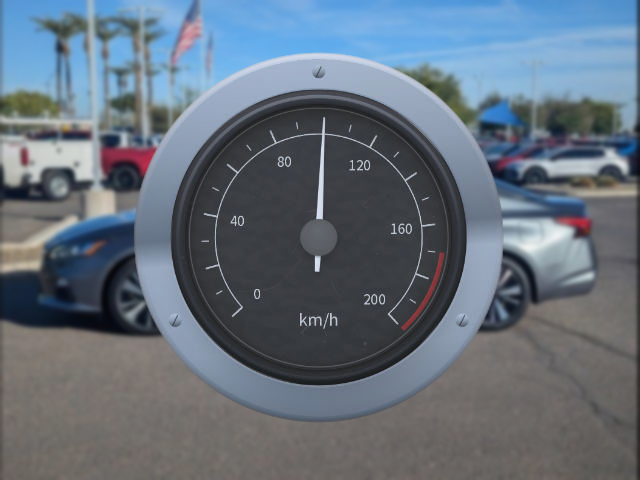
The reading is 100 km/h
